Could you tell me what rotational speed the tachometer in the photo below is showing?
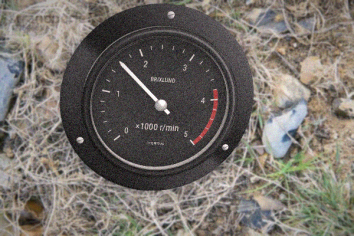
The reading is 1600 rpm
